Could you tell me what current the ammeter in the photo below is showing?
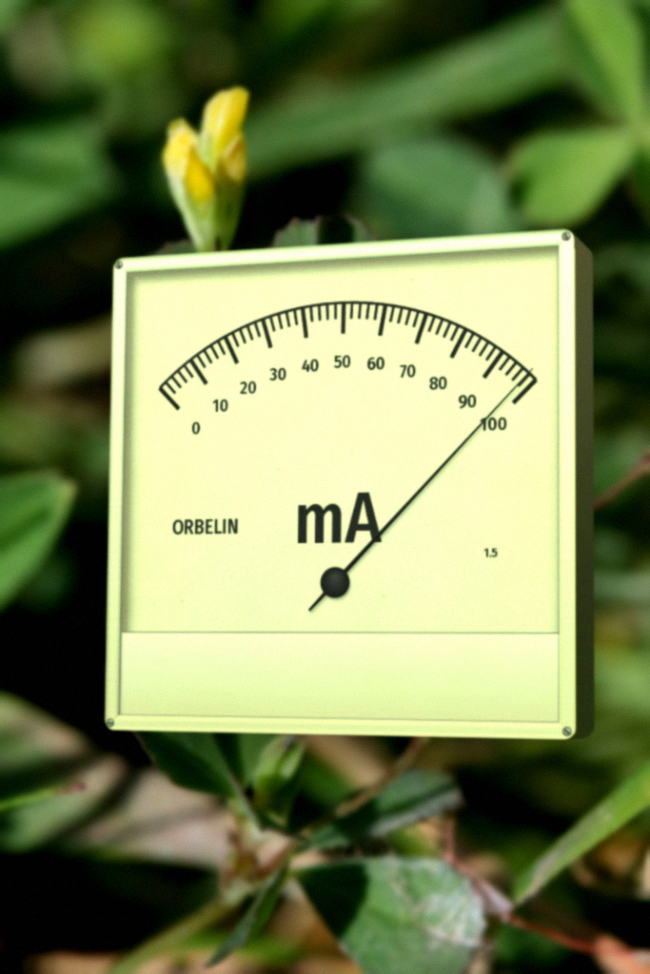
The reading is 98 mA
